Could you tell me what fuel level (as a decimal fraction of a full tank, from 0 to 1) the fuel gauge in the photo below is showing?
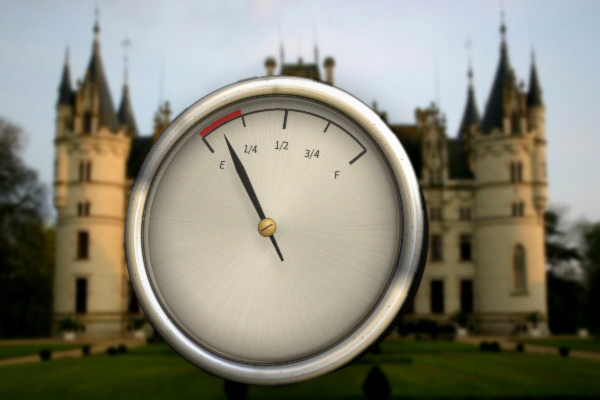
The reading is 0.125
